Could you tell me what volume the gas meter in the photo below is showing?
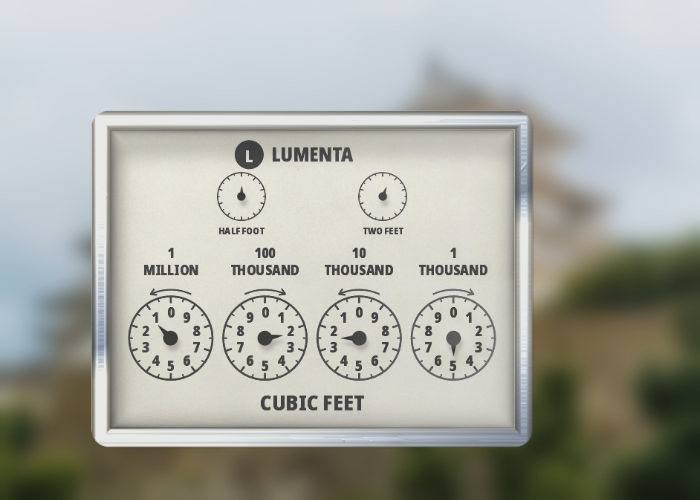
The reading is 122500 ft³
